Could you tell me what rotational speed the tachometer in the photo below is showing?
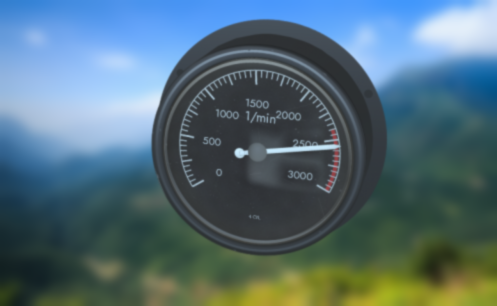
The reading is 2550 rpm
